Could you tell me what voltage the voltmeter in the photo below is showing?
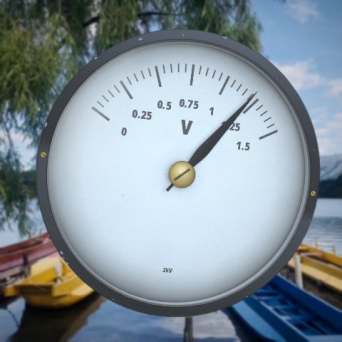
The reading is 1.2 V
